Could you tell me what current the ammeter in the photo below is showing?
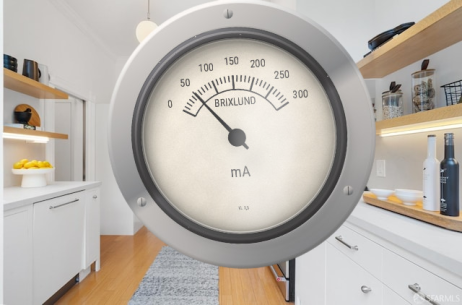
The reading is 50 mA
